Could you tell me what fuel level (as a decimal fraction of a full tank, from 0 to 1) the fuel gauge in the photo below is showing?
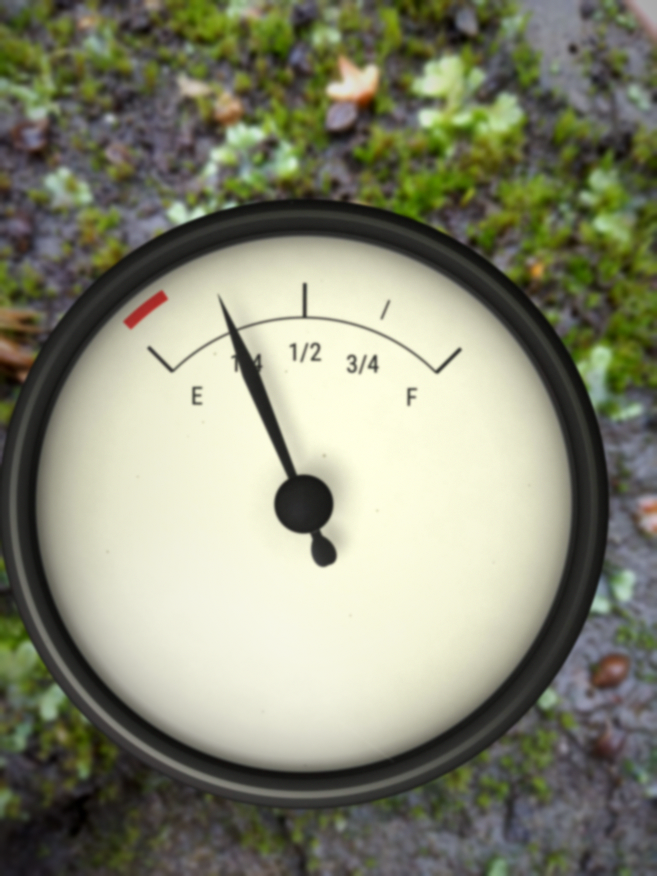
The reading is 0.25
